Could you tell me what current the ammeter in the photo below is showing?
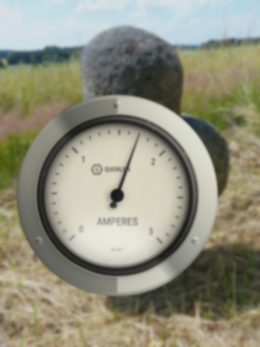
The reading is 1.7 A
